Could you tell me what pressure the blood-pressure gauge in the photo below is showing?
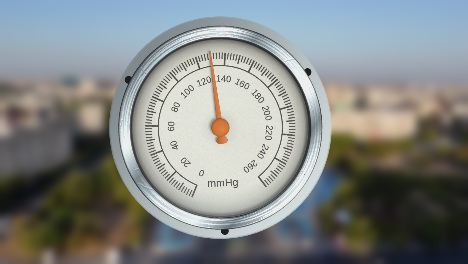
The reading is 130 mmHg
